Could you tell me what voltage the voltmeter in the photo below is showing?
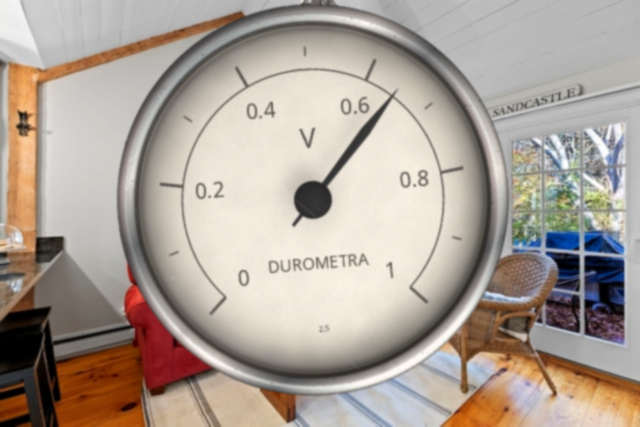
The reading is 0.65 V
